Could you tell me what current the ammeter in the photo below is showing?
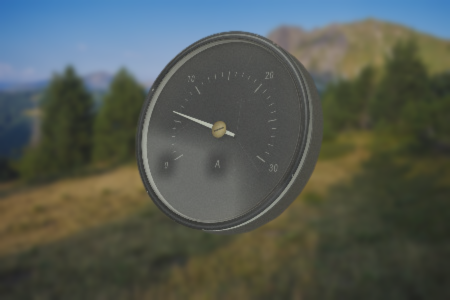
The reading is 6 A
